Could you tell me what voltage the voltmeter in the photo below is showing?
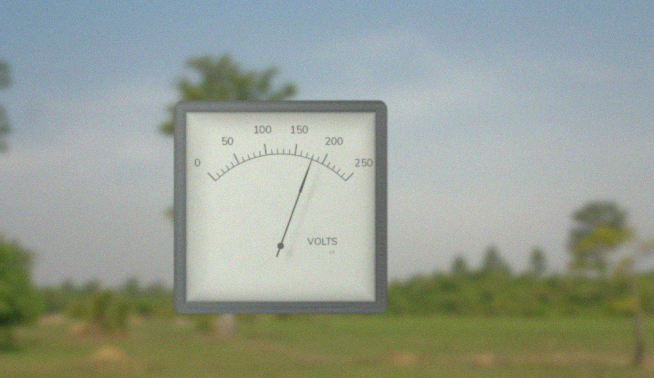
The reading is 180 V
